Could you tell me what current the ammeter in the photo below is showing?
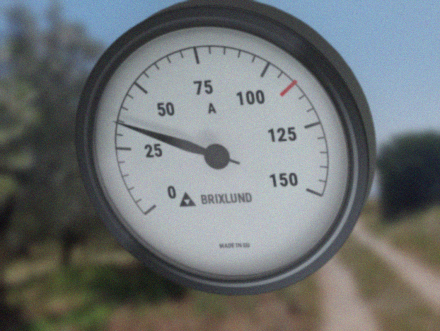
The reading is 35 A
